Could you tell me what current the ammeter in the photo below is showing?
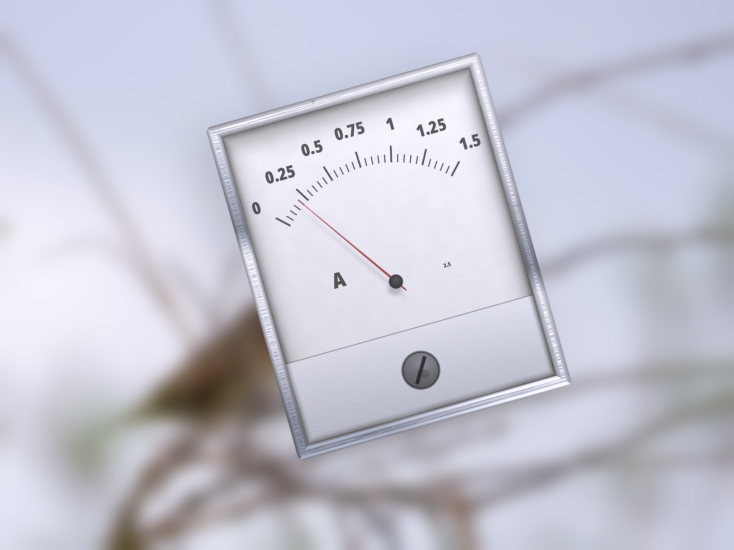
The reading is 0.2 A
